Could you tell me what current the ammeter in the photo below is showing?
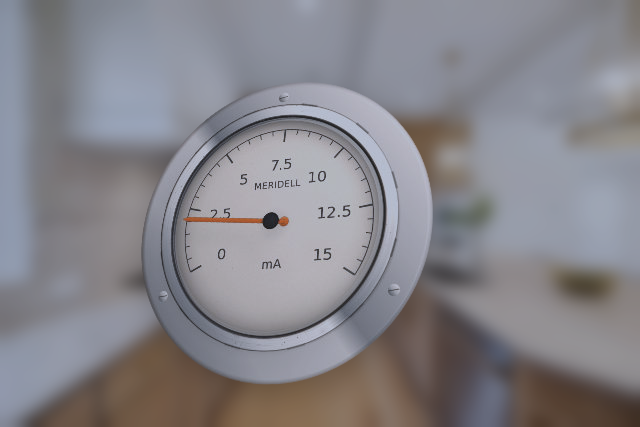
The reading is 2 mA
